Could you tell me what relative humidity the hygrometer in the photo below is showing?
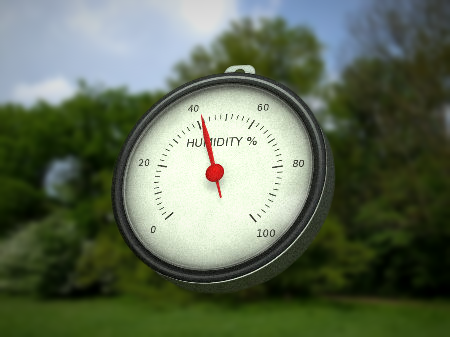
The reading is 42 %
